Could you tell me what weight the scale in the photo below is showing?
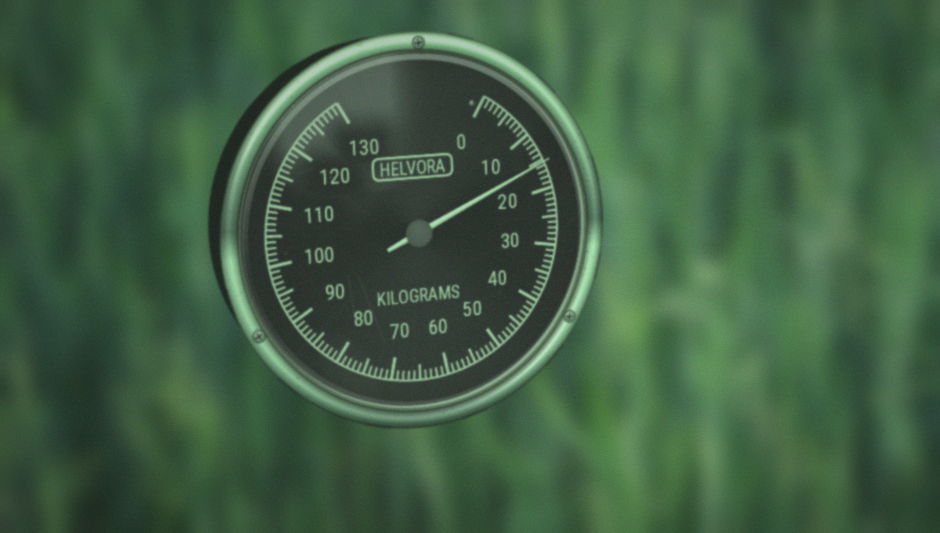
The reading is 15 kg
